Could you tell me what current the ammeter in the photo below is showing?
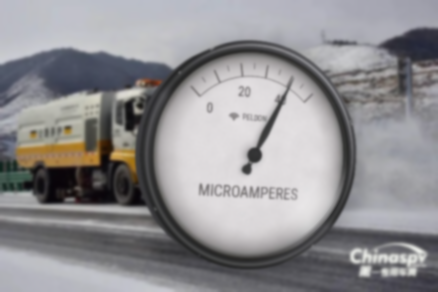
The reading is 40 µA
